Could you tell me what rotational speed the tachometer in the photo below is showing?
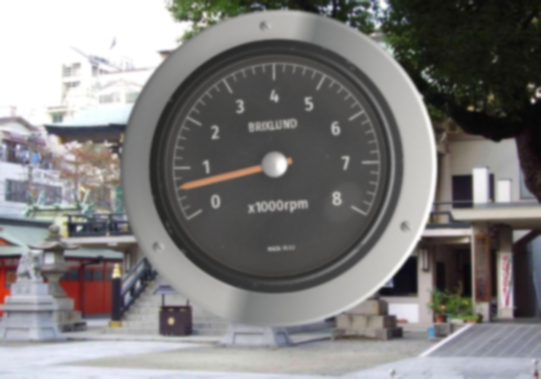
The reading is 600 rpm
